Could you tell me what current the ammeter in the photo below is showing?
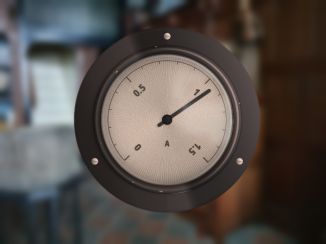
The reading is 1.05 A
